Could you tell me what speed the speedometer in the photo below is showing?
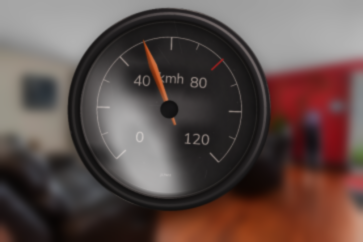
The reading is 50 km/h
